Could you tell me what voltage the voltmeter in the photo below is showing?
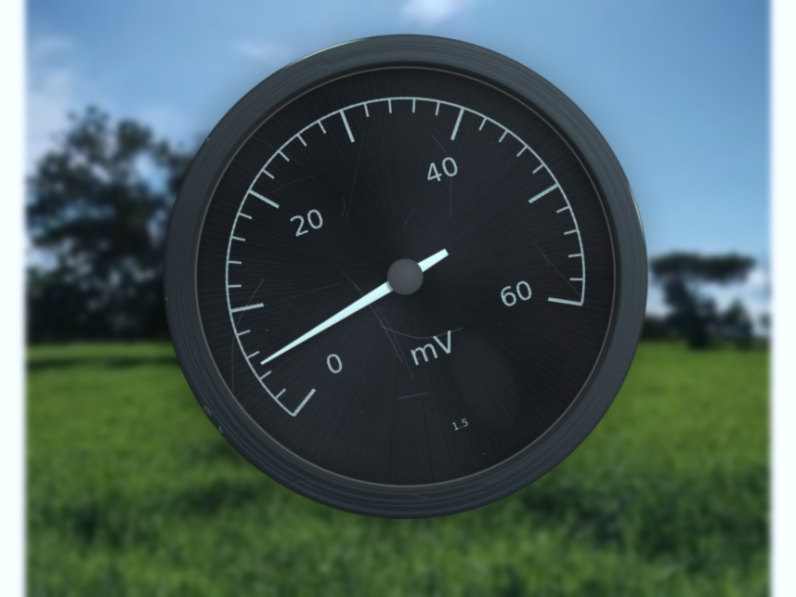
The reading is 5 mV
